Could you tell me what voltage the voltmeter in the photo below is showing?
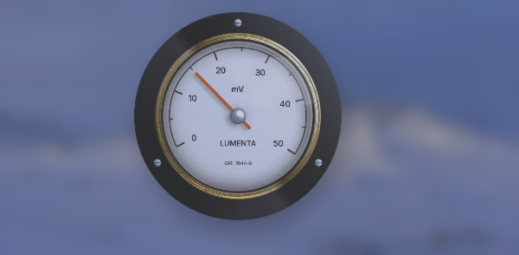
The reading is 15 mV
